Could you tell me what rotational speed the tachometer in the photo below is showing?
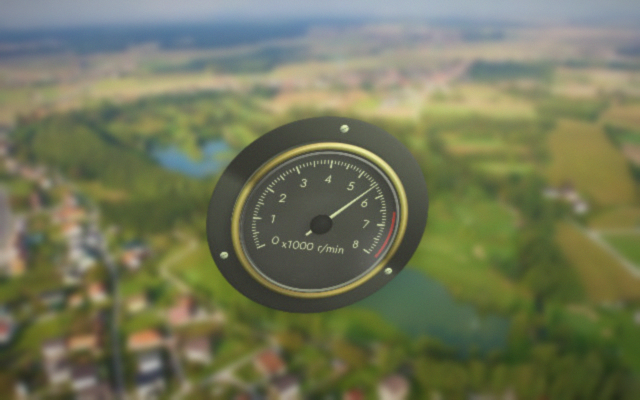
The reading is 5500 rpm
